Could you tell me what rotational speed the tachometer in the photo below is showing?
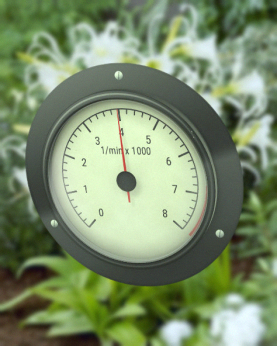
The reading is 4000 rpm
